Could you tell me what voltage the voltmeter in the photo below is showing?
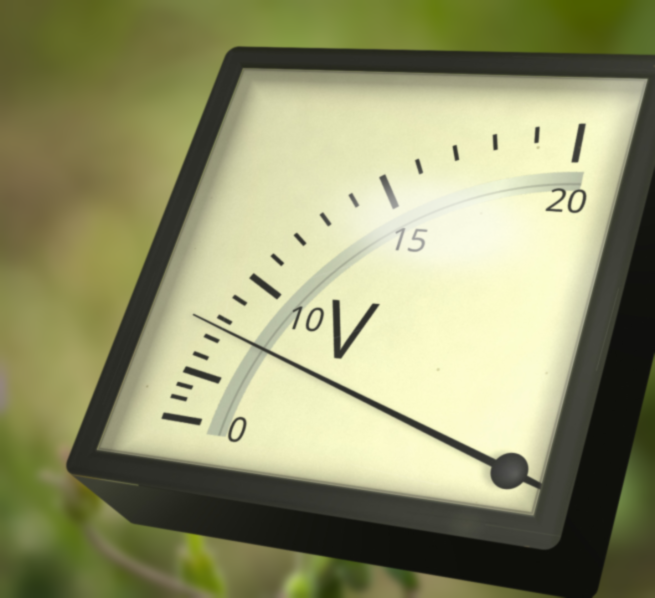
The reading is 7.5 V
